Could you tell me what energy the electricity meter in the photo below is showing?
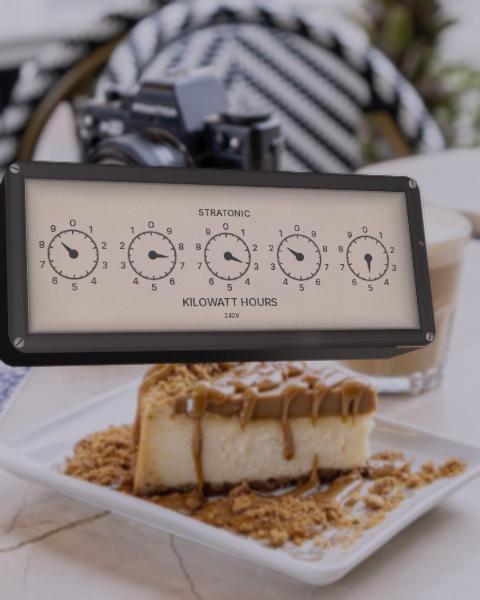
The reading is 87315 kWh
